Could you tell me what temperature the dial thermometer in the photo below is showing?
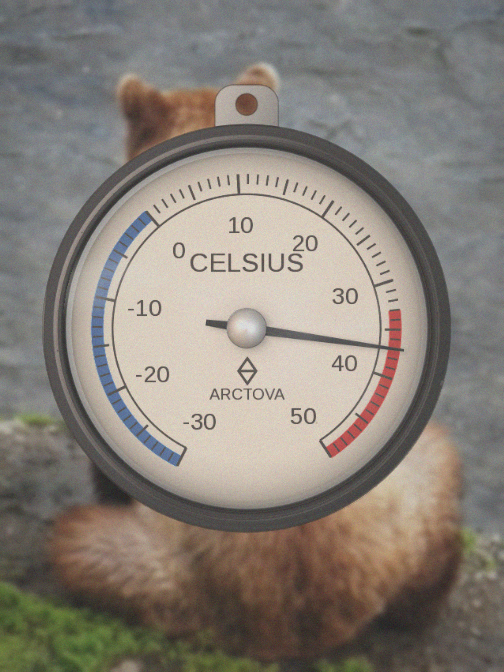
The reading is 37 °C
